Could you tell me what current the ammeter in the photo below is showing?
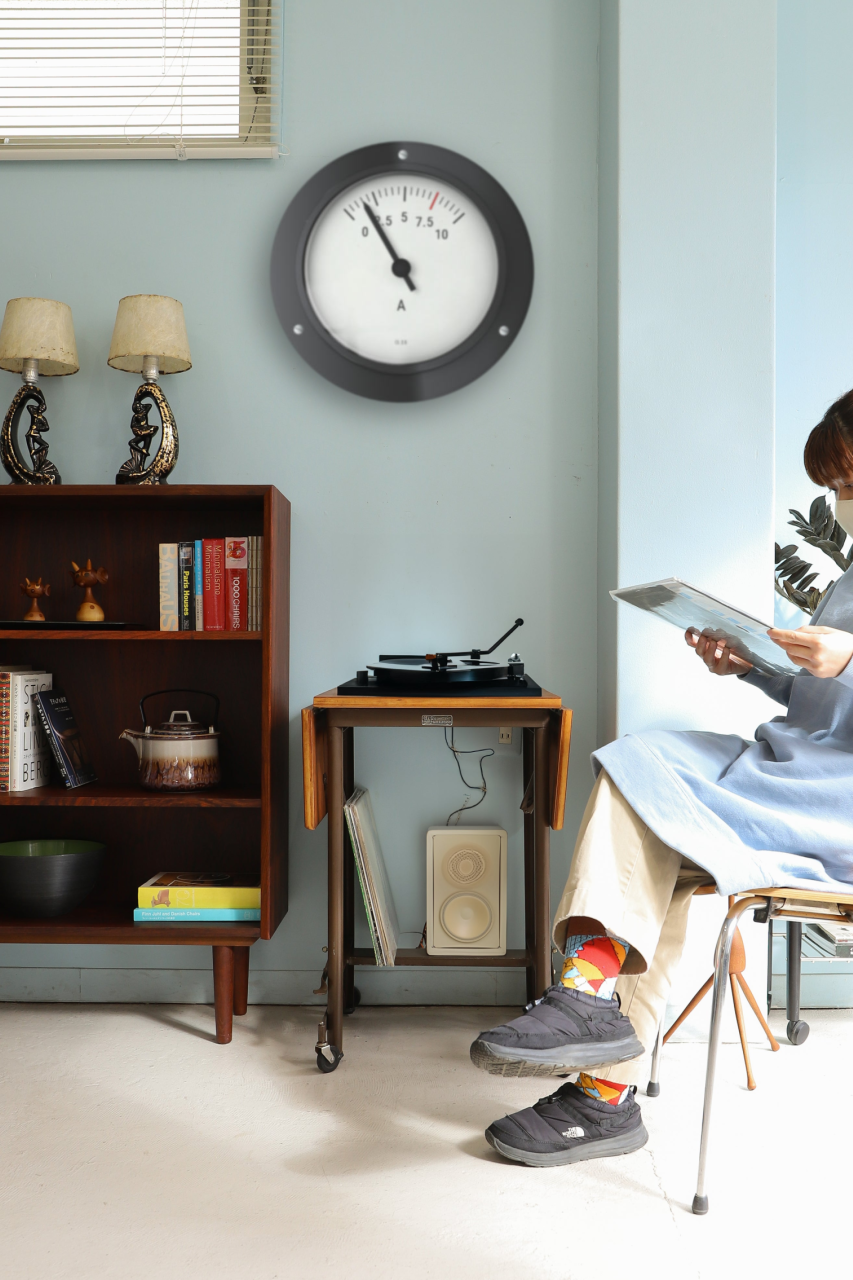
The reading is 1.5 A
